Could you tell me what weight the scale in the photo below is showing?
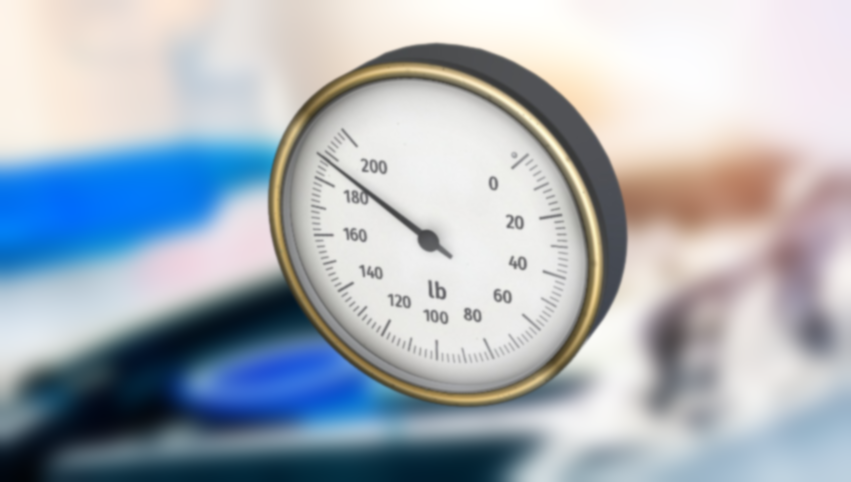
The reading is 190 lb
